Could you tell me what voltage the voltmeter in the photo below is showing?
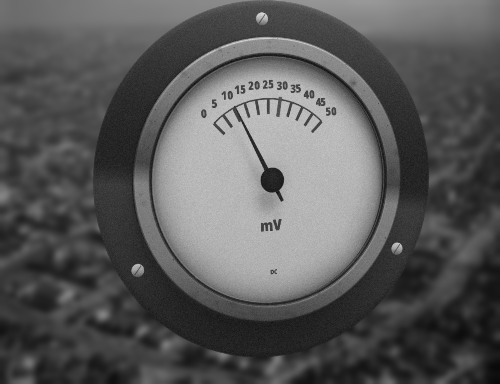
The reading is 10 mV
